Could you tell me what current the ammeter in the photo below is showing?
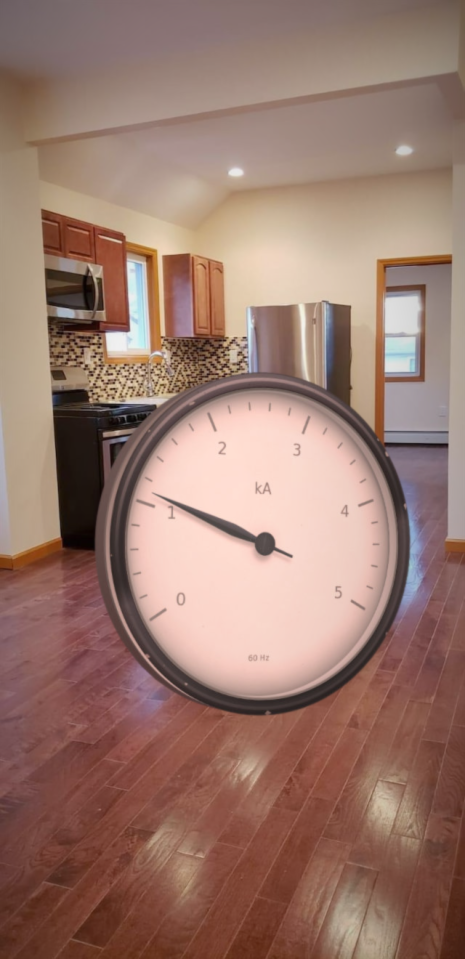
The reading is 1.1 kA
